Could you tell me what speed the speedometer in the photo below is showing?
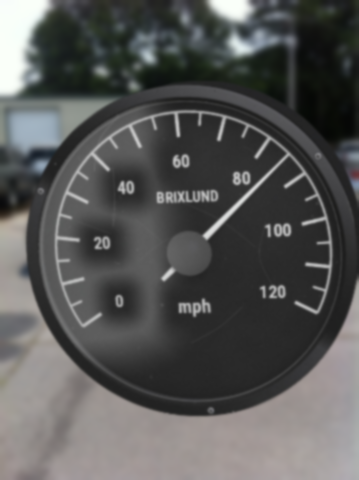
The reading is 85 mph
